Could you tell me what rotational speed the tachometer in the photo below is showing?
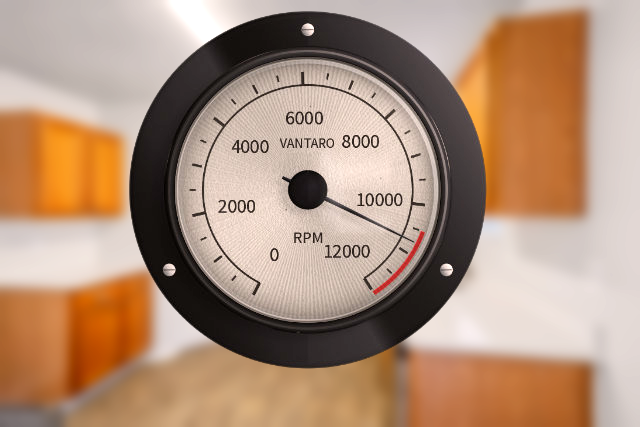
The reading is 10750 rpm
